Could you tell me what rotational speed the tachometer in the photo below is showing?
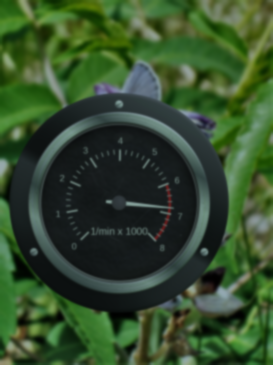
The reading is 6800 rpm
